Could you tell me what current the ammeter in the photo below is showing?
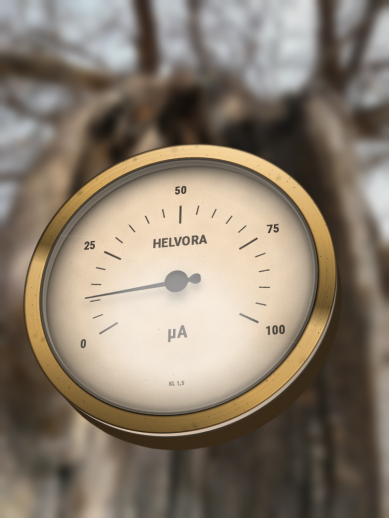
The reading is 10 µA
